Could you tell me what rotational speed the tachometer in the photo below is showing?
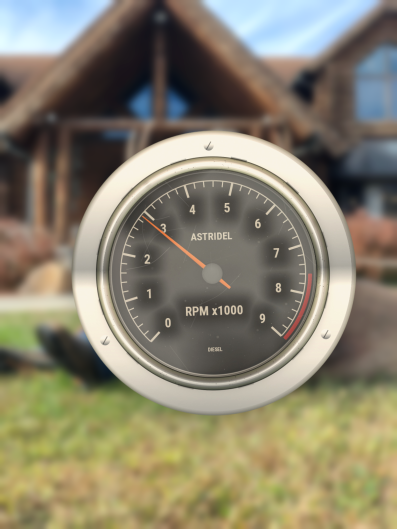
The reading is 2900 rpm
